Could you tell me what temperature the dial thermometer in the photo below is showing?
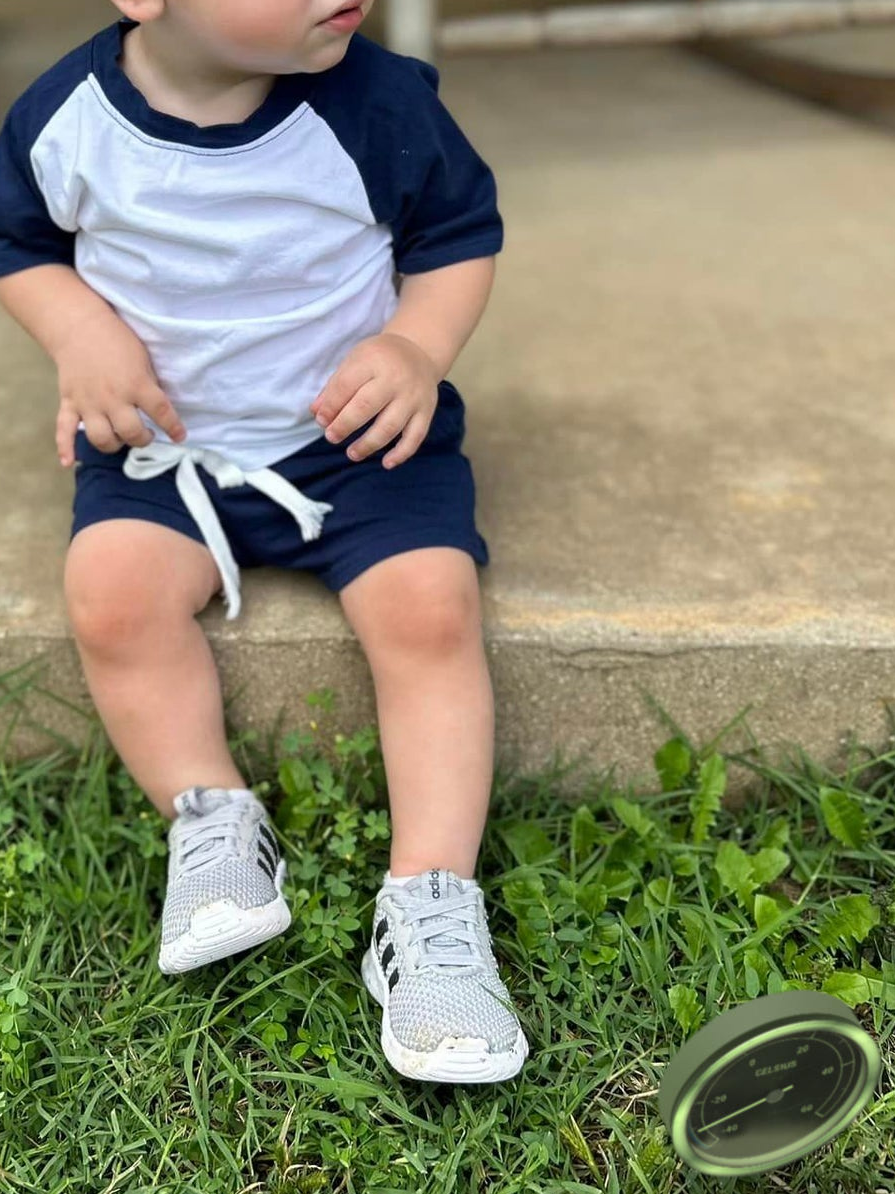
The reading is -30 °C
